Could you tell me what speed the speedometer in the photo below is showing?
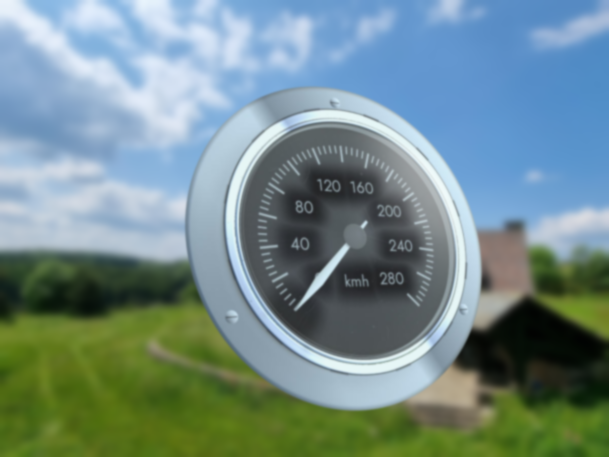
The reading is 0 km/h
